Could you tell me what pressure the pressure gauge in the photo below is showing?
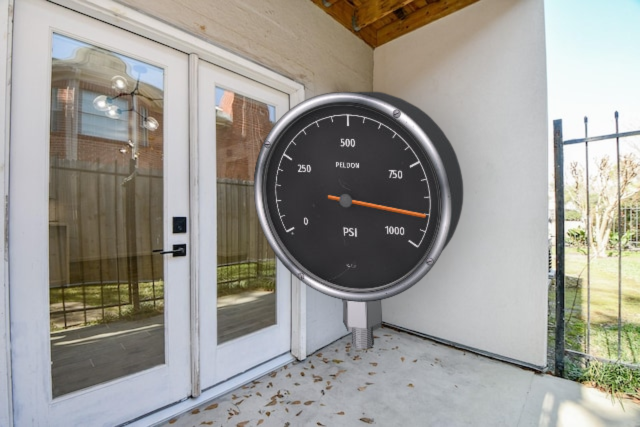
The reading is 900 psi
